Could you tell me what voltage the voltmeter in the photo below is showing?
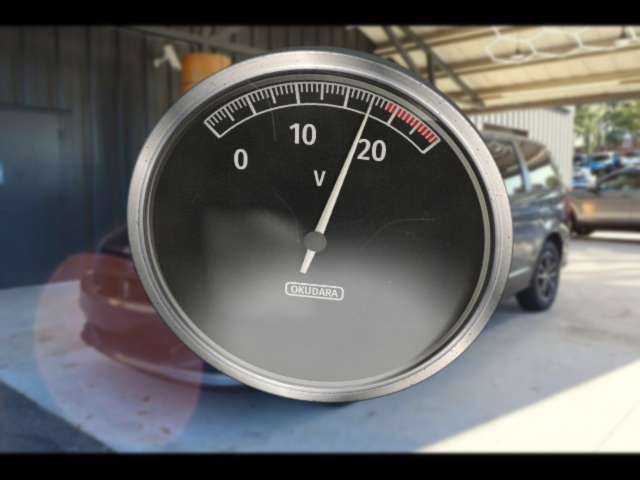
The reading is 17.5 V
